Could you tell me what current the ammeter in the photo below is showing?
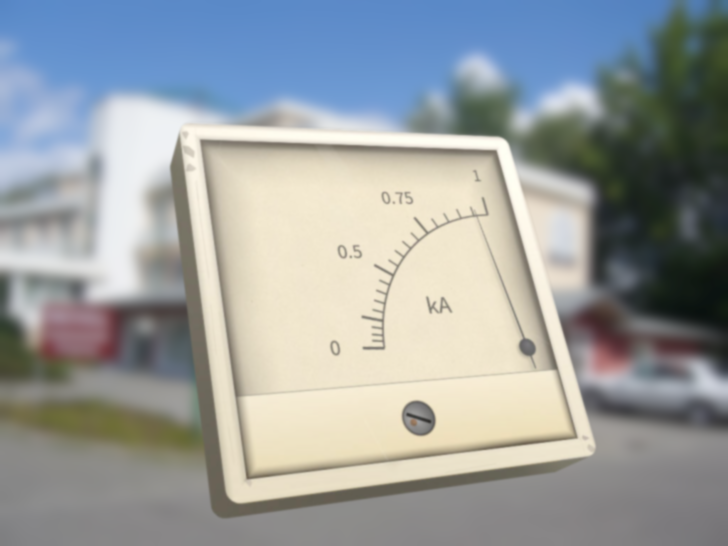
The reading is 0.95 kA
